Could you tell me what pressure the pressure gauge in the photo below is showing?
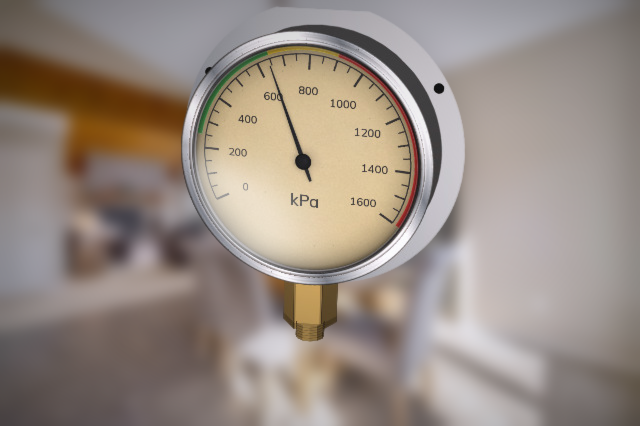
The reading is 650 kPa
